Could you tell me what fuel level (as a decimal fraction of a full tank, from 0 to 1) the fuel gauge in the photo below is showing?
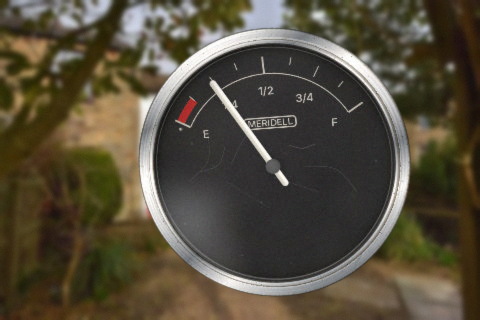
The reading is 0.25
